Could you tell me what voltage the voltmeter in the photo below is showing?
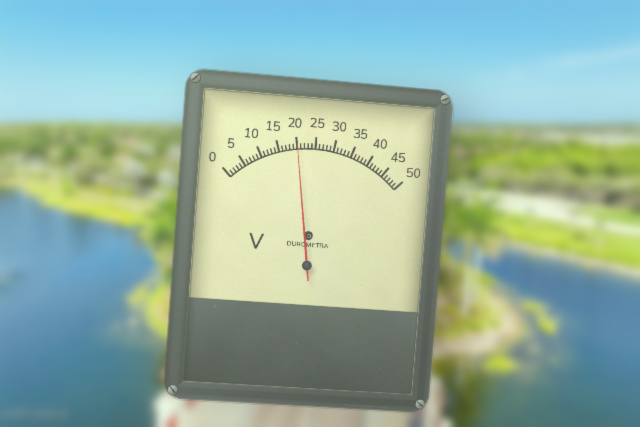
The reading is 20 V
